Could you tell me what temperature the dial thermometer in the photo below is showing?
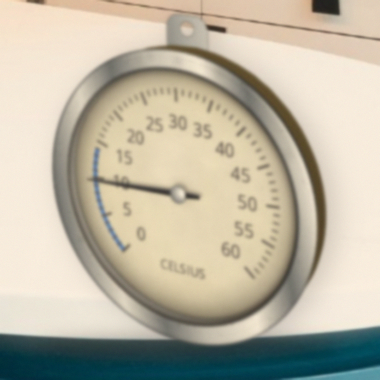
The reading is 10 °C
